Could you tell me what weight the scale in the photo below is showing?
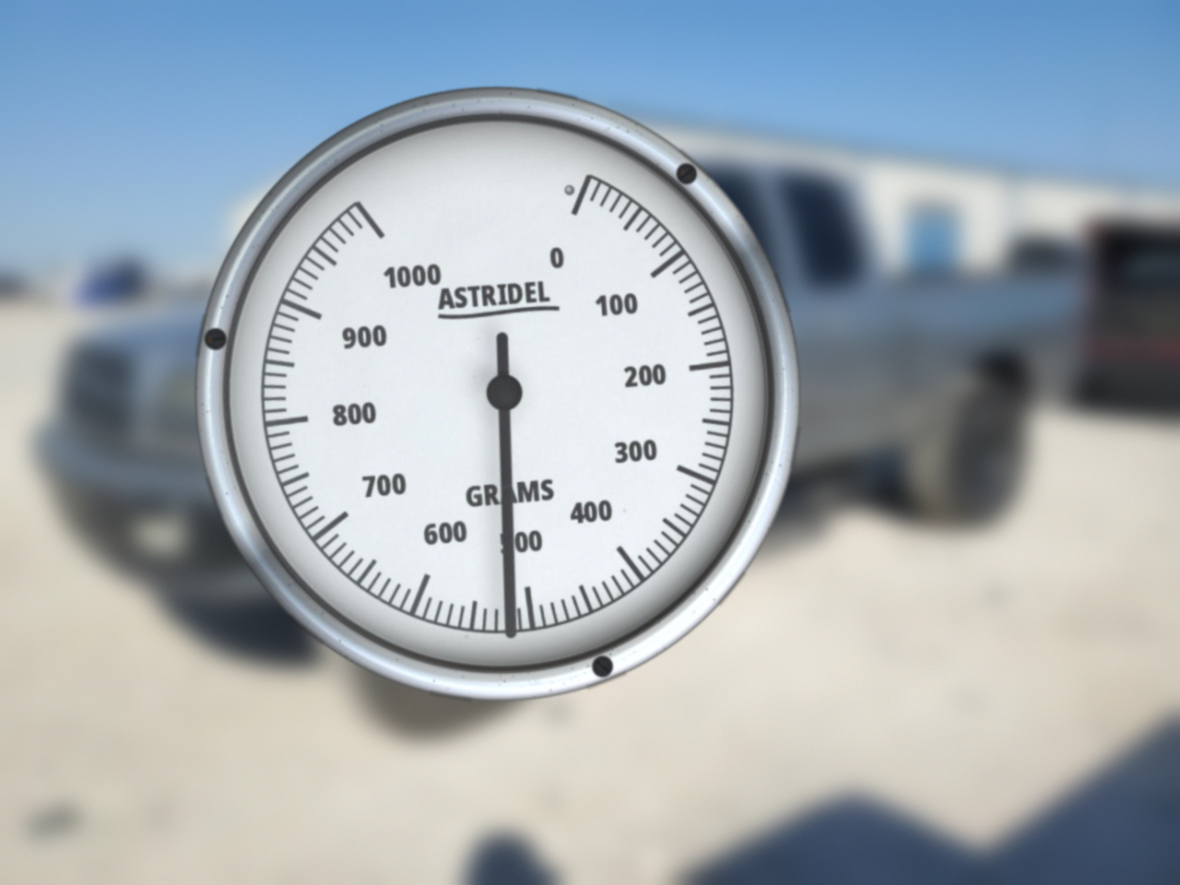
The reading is 520 g
